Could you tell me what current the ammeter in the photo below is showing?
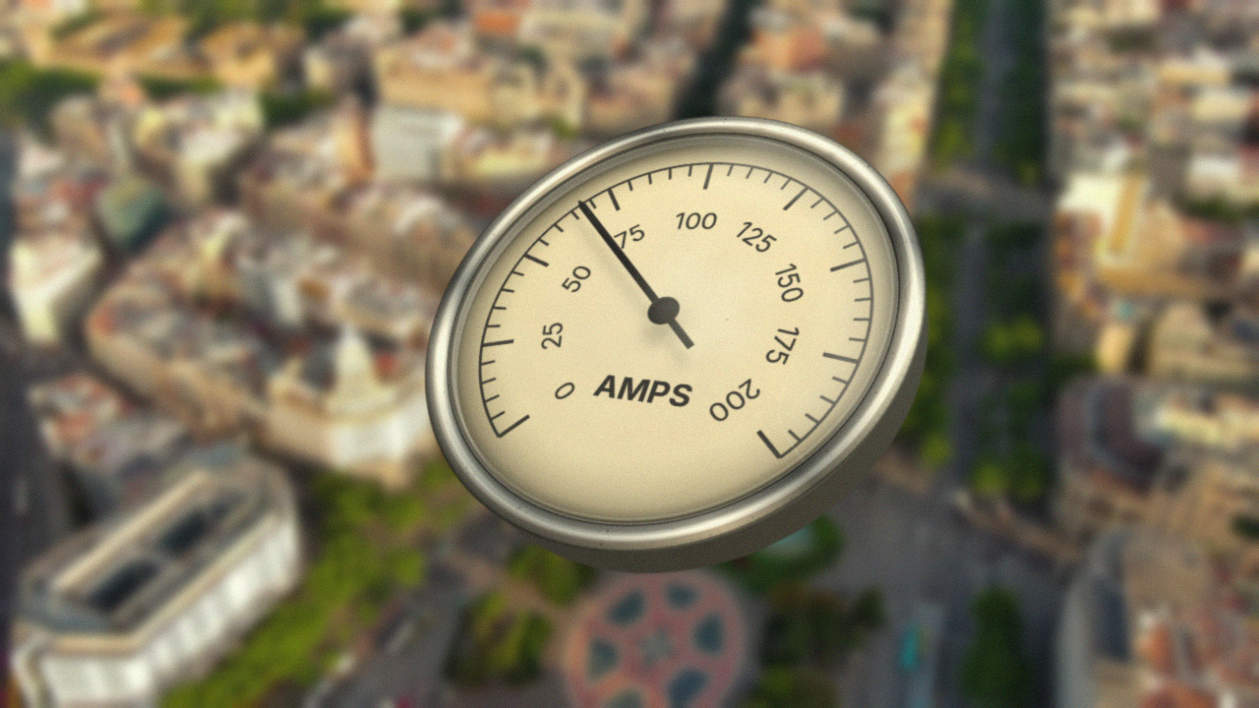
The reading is 67.5 A
